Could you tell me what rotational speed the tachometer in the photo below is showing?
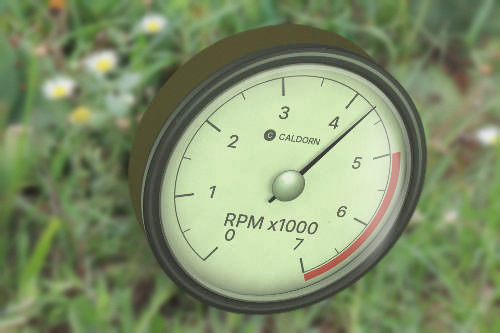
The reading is 4250 rpm
